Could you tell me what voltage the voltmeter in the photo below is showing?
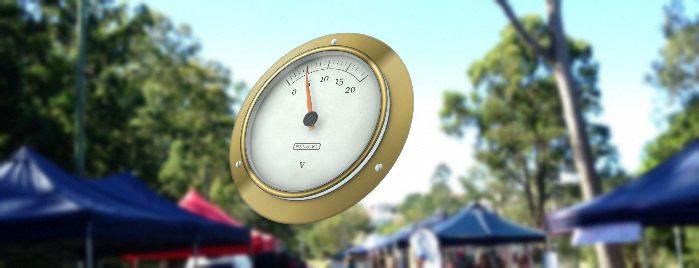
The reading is 5 V
